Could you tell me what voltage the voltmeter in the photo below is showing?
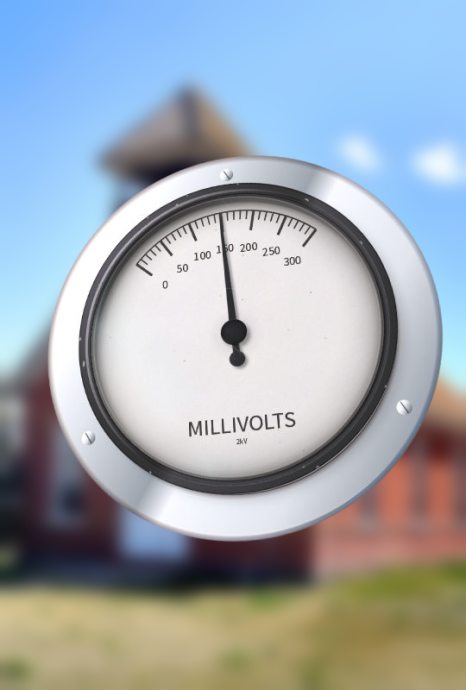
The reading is 150 mV
